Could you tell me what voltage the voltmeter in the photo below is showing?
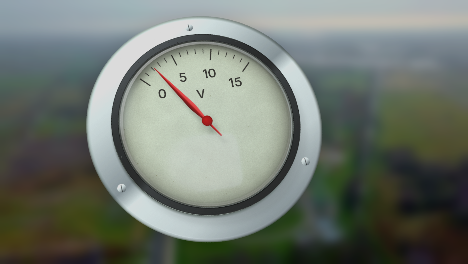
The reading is 2 V
